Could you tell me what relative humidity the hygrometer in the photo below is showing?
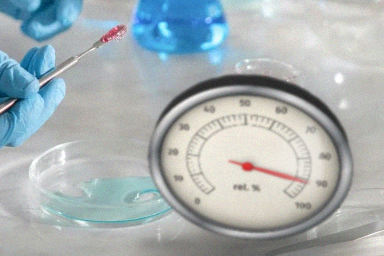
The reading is 90 %
